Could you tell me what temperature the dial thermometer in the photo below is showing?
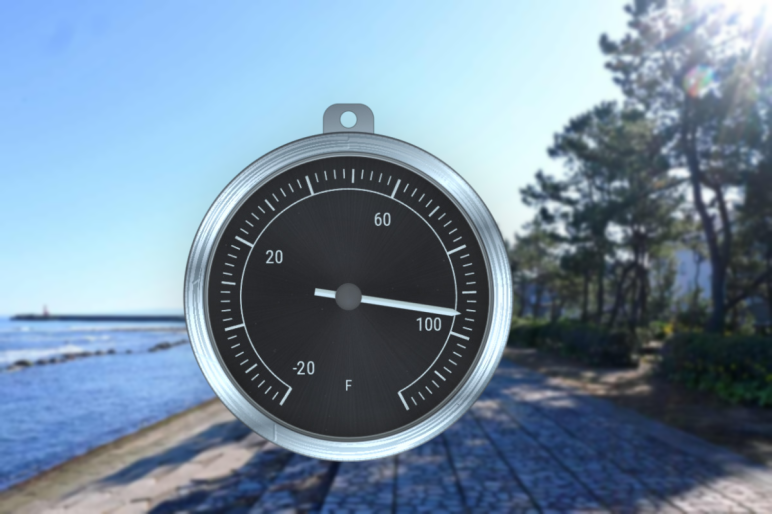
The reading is 95 °F
